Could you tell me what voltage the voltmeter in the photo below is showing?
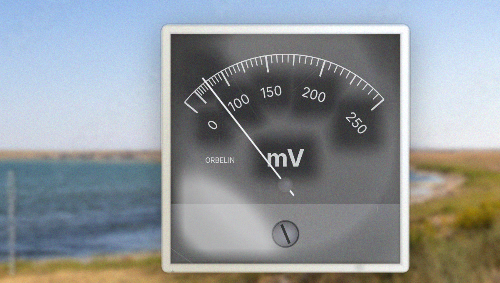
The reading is 75 mV
